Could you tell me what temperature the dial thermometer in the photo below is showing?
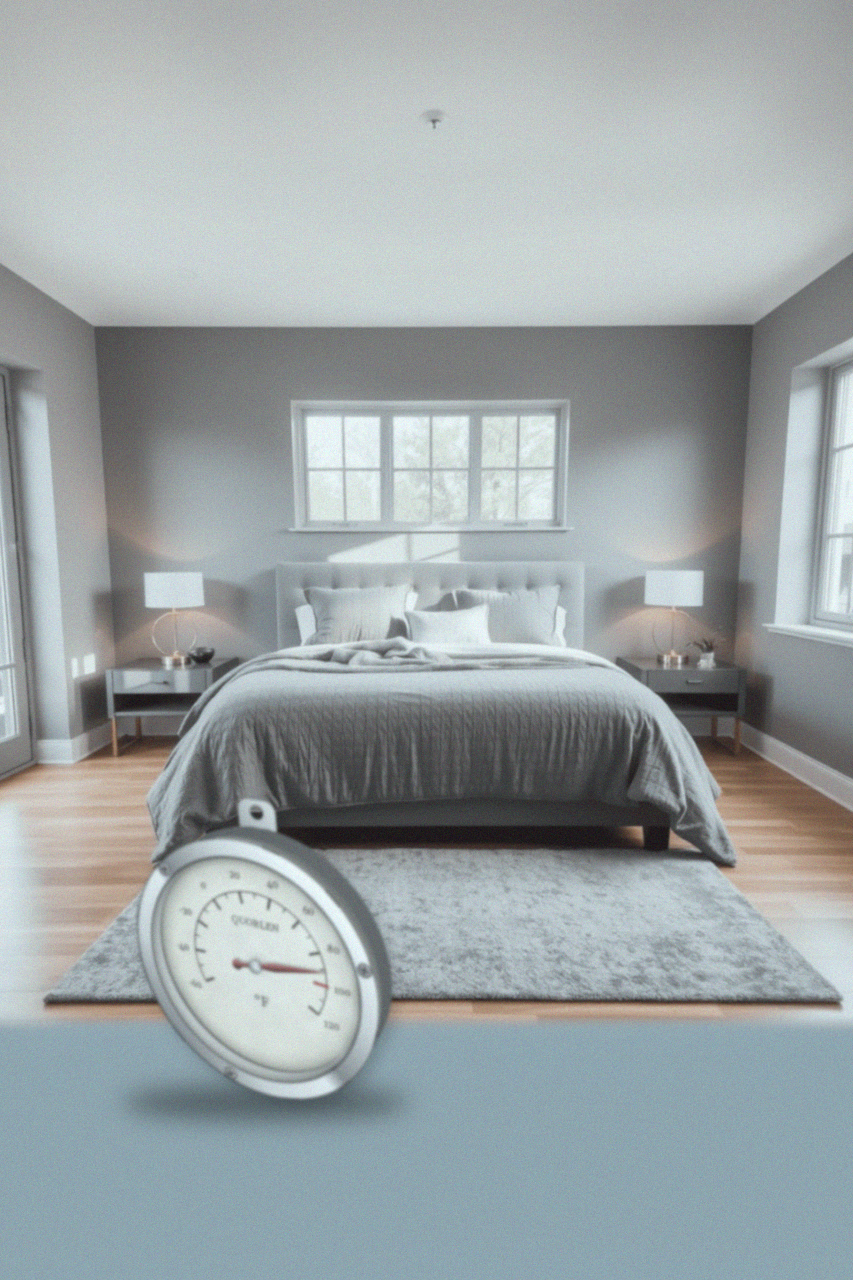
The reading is 90 °F
